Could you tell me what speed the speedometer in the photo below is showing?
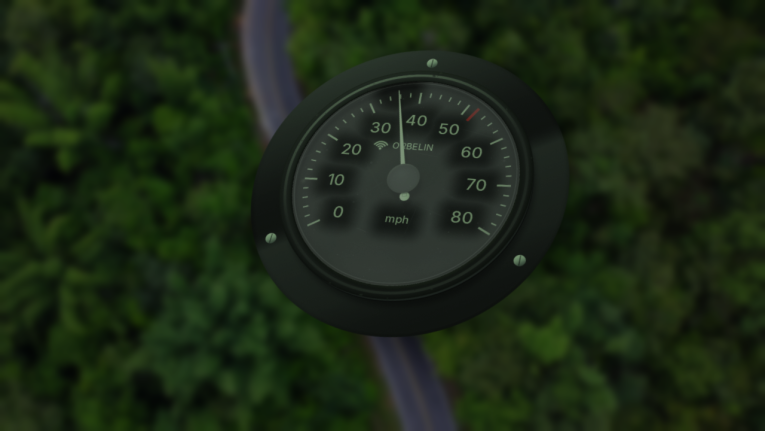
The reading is 36 mph
